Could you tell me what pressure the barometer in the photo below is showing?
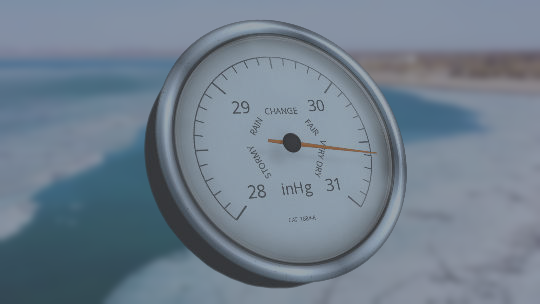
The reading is 30.6 inHg
